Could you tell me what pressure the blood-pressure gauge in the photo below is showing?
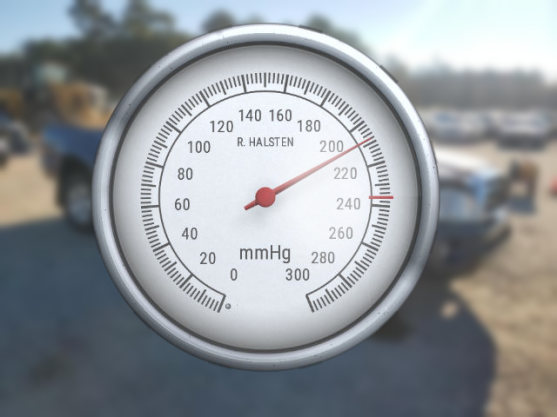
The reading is 208 mmHg
